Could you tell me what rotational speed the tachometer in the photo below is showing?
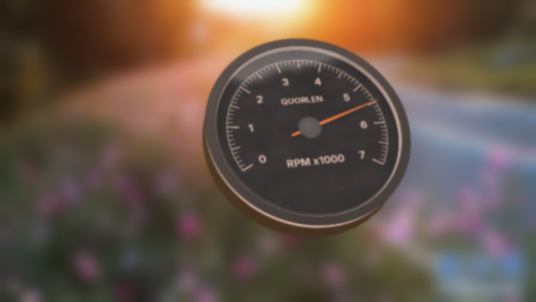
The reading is 5500 rpm
